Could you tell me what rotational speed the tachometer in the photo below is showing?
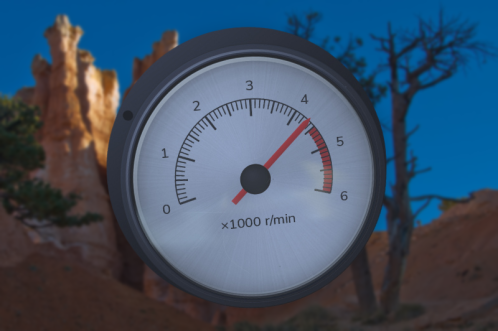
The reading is 4300 rpm
